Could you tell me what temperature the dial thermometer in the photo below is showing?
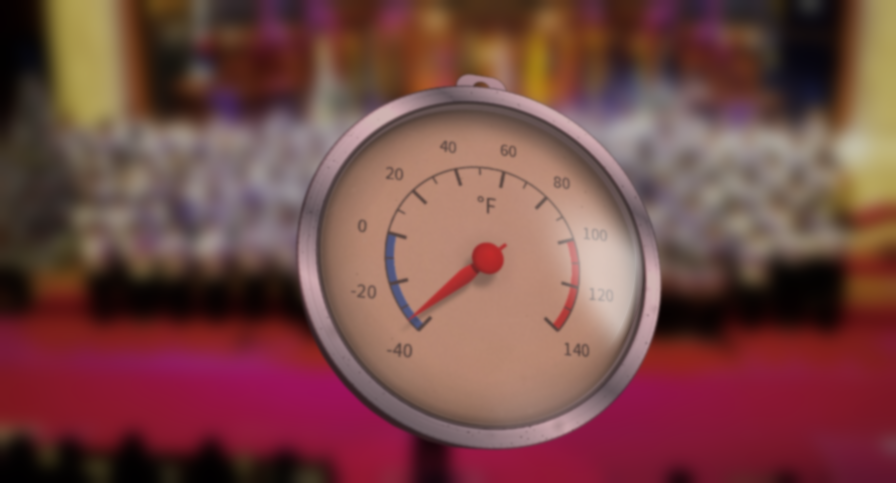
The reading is -35 °F
